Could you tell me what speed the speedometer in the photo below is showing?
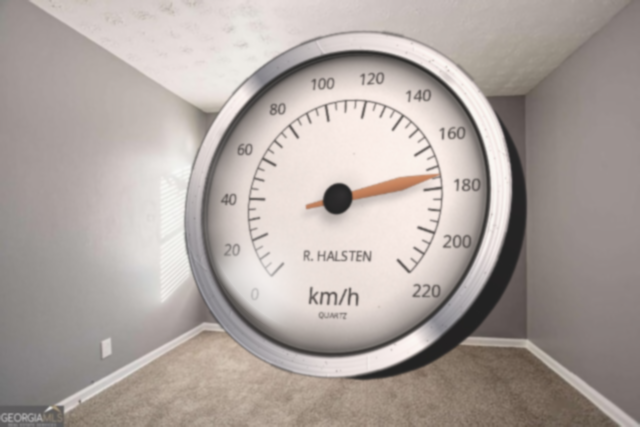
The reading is 175 km/h
